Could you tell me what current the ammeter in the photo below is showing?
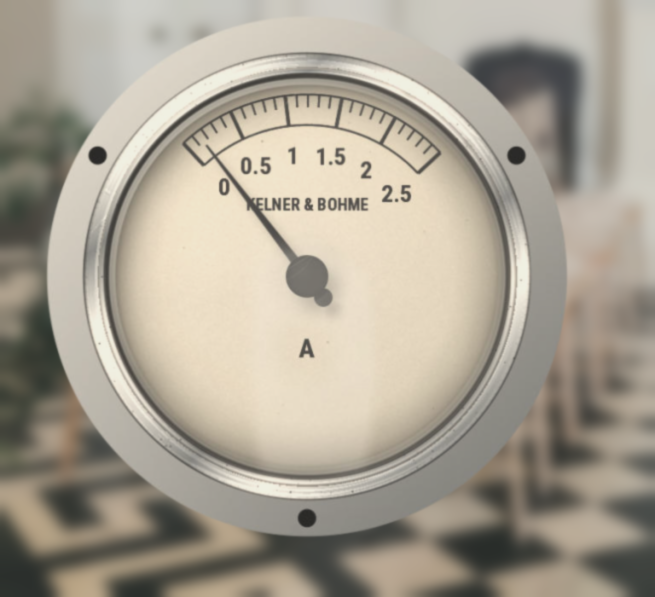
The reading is 0.15 A
